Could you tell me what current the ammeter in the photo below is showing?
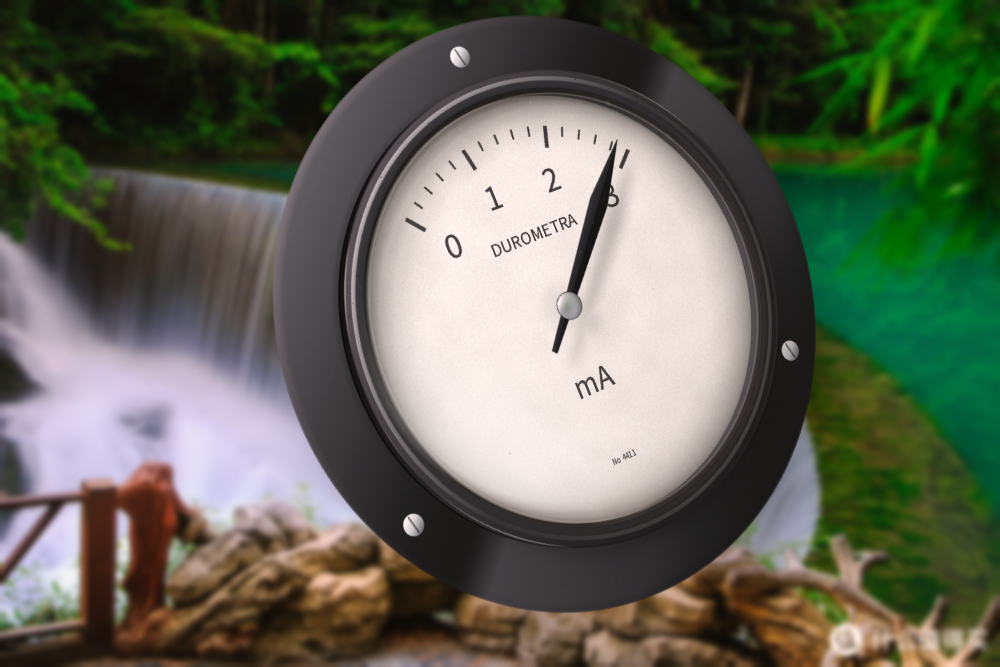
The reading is 2.8 mA
